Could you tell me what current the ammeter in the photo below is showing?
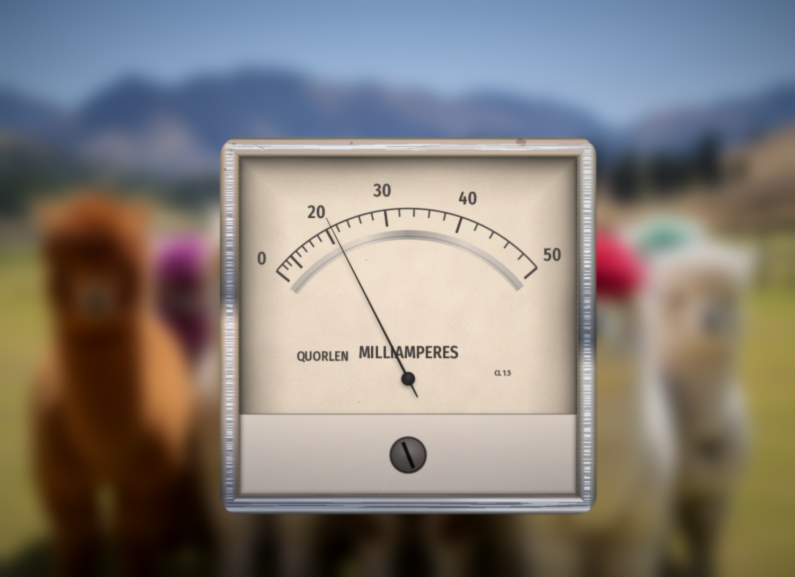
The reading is 21 mA
